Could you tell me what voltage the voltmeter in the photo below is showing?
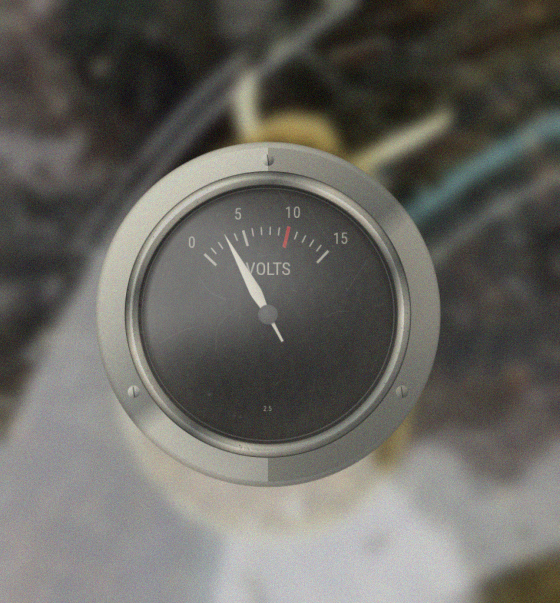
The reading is 3 V
